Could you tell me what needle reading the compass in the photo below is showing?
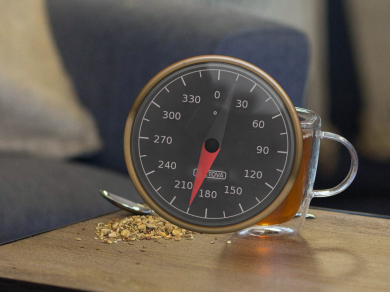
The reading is 195 °
